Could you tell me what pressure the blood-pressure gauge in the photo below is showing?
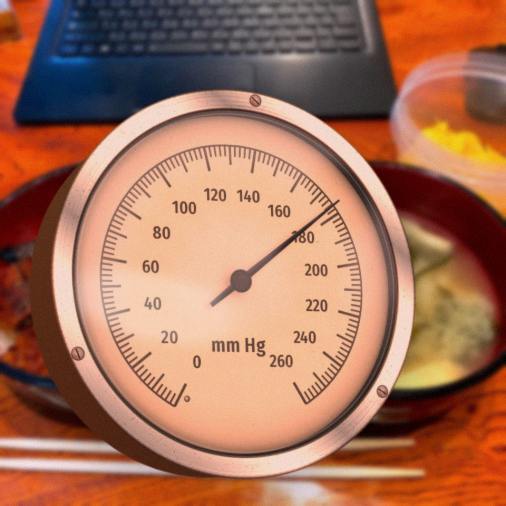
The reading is 176 mmHg
